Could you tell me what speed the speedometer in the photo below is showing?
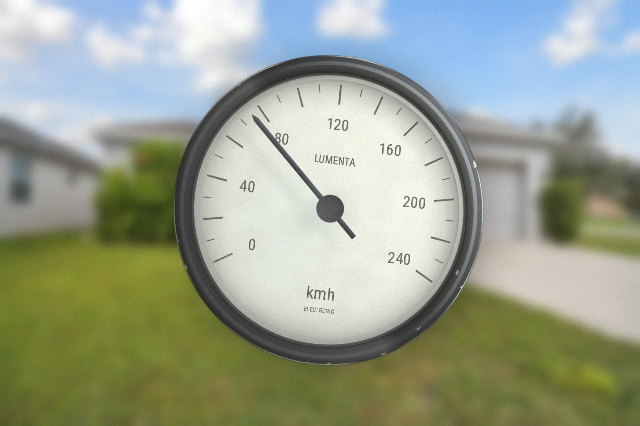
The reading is 75 km/h
